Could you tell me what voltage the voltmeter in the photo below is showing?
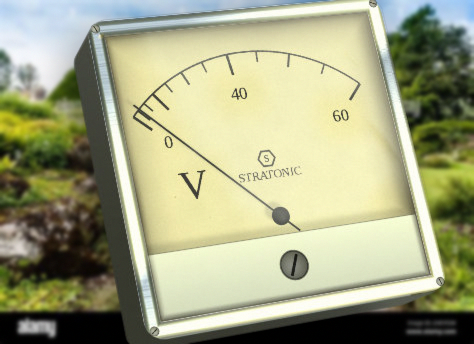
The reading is 10 V
